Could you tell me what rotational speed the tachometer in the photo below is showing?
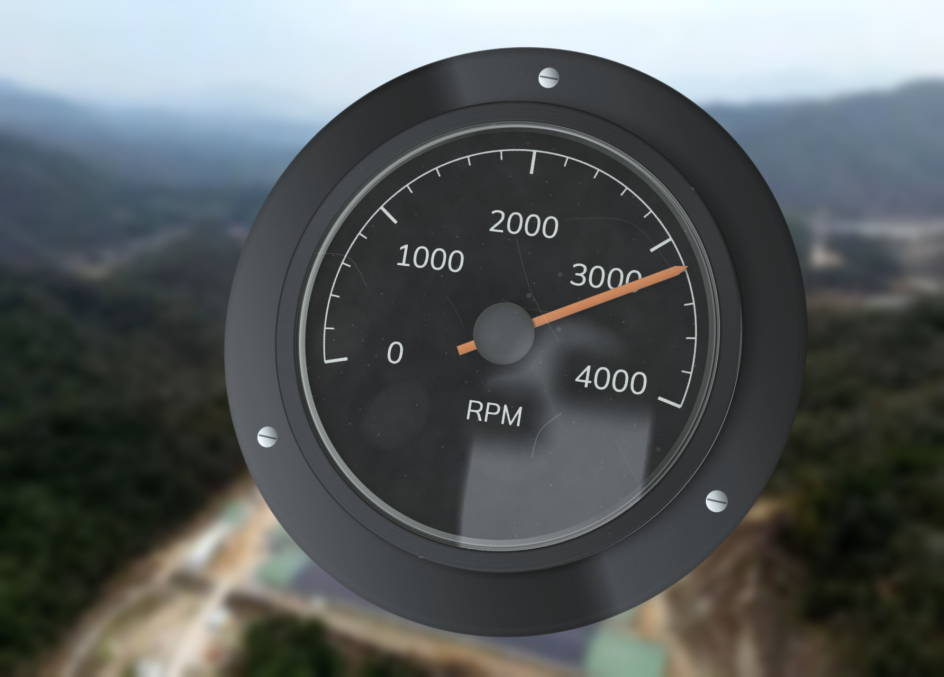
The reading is 3200 rpm
